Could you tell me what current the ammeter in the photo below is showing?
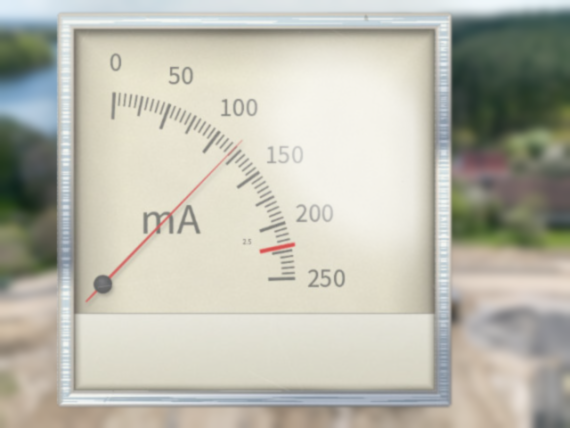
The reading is 120 mA
